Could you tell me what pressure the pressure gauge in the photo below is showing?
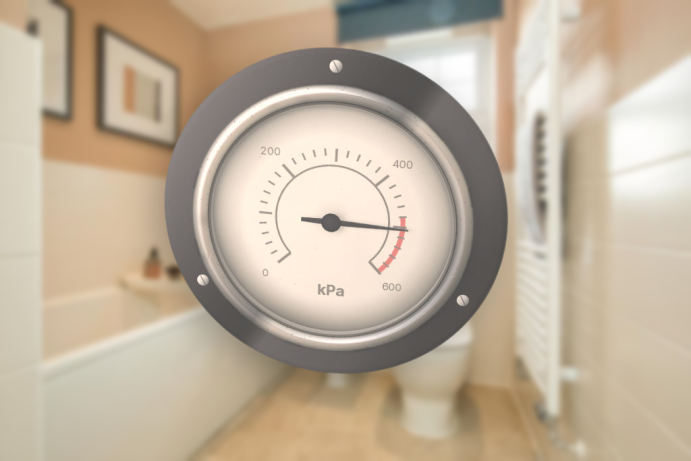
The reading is 500 kPa
